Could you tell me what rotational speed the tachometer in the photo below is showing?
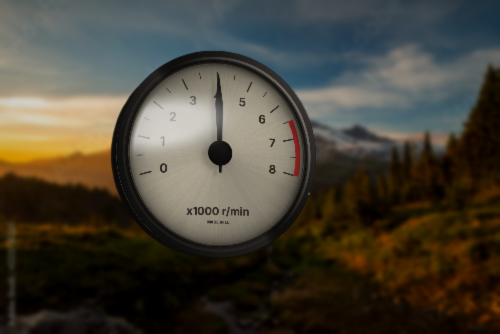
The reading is 4000 rpm
